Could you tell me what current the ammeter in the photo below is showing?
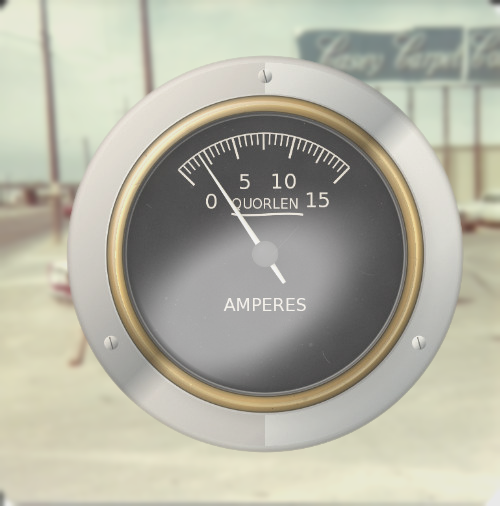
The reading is 2 A
